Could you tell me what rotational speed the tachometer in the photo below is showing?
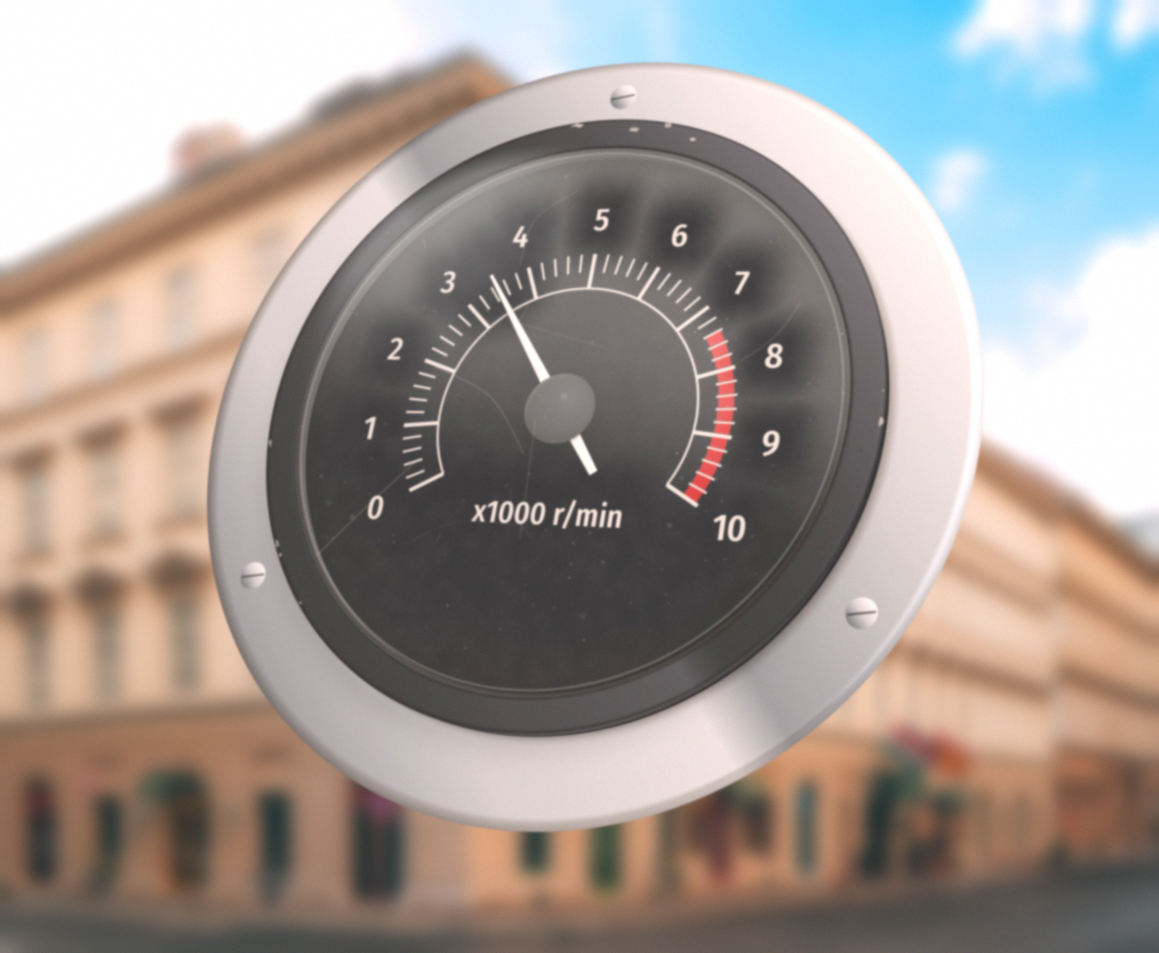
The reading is 3500 rpm
